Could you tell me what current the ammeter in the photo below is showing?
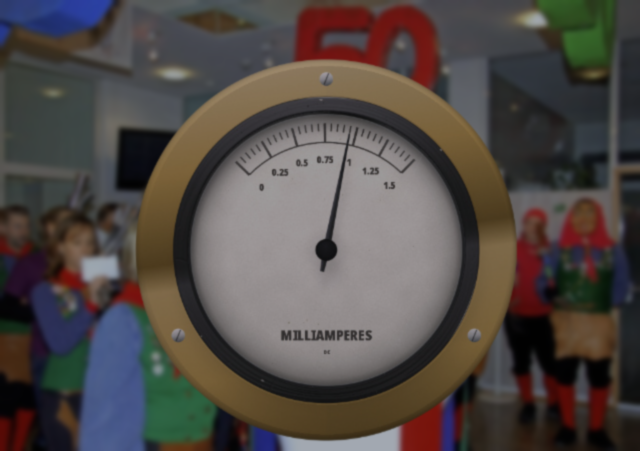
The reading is 0.95 mA
